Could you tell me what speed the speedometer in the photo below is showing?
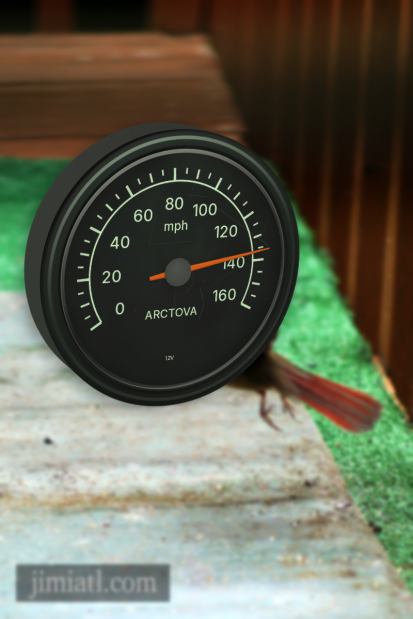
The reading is 135 mph
